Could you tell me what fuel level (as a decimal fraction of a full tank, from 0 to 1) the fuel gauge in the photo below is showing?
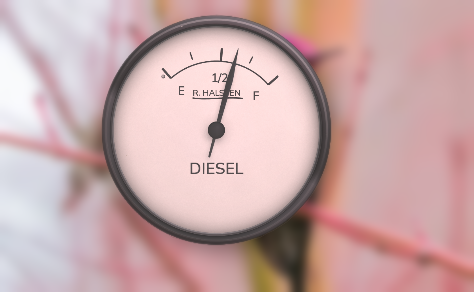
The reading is 0.625
